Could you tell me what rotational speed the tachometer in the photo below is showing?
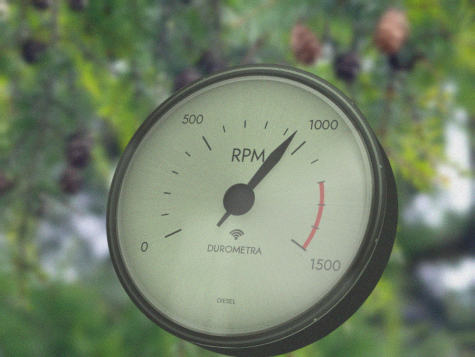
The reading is 950 rpm
